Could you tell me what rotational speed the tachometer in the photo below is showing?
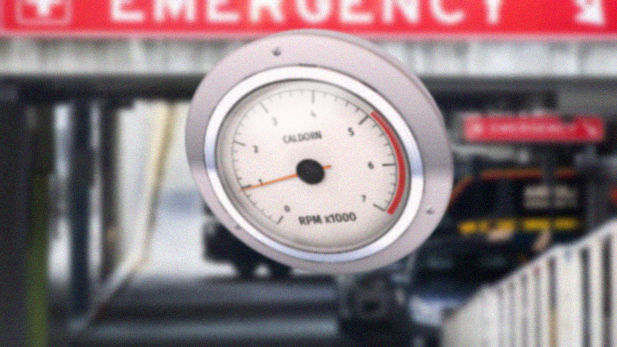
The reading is 1000 rpm
